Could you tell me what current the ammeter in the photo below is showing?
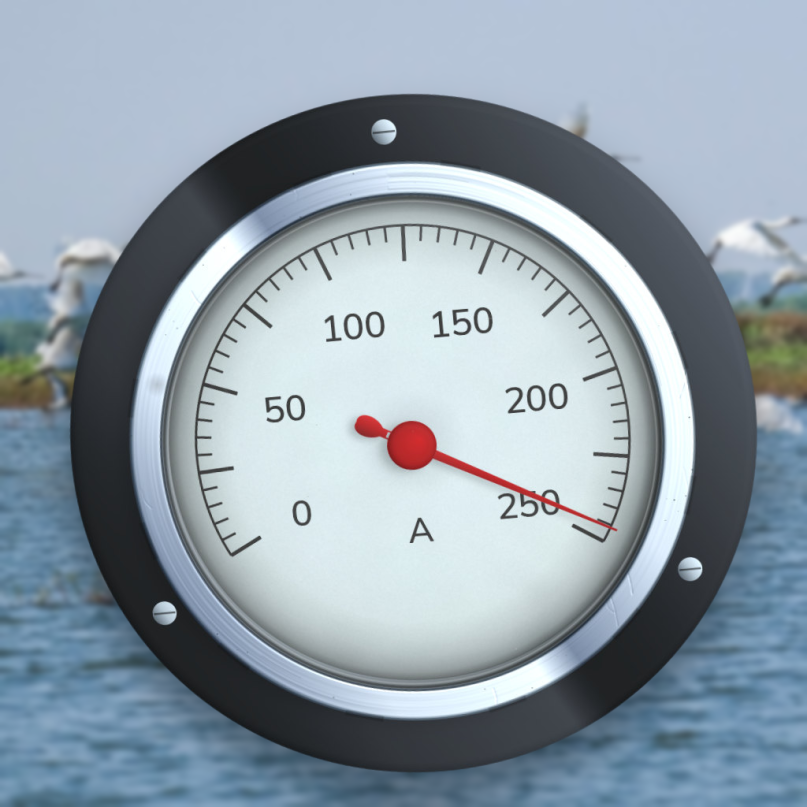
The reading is 245 A
